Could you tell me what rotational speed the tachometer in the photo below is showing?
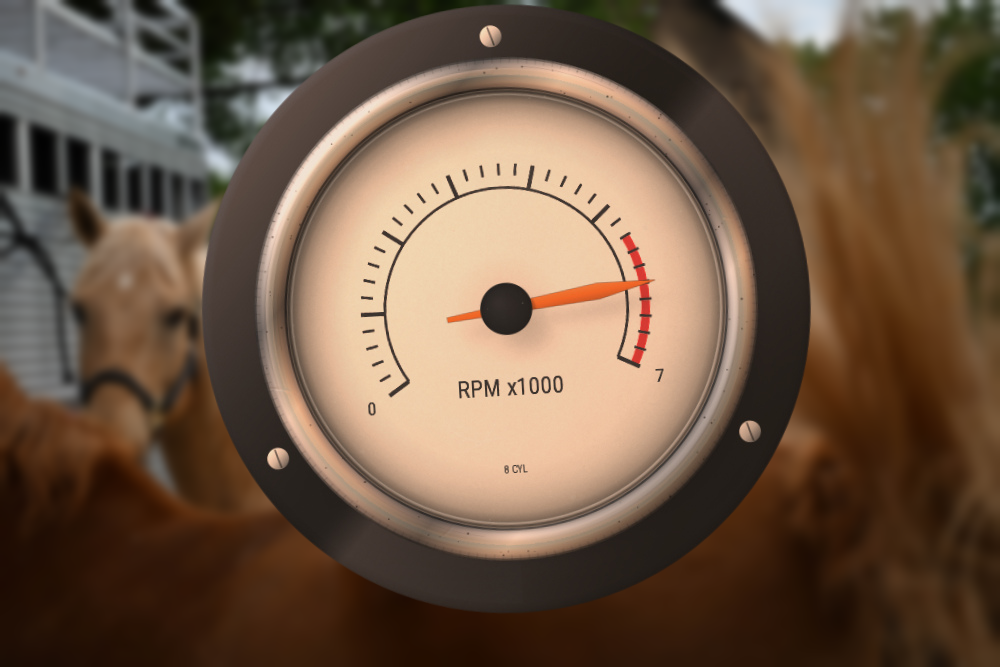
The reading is 6000 rpm
